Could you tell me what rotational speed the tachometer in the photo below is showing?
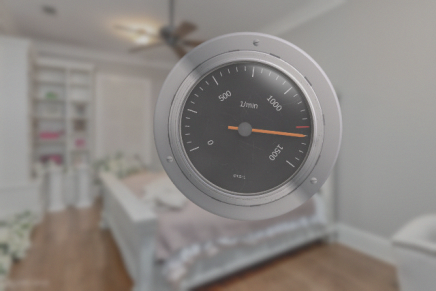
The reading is 1300 rpm
